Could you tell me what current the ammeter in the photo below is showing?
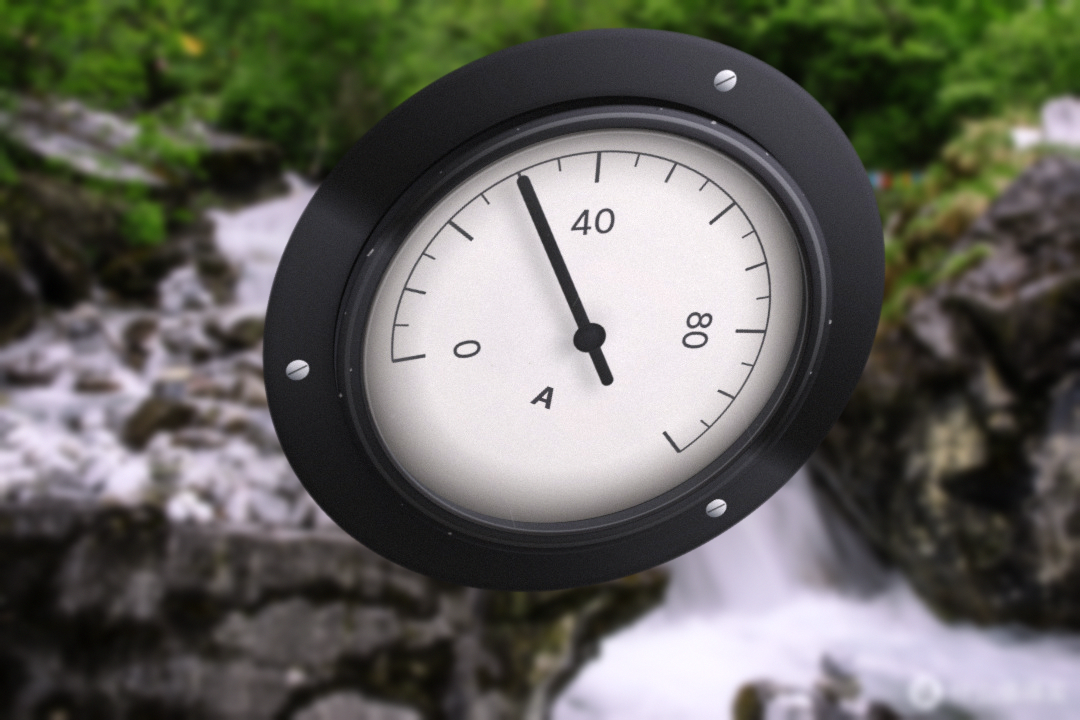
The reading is 30 A
